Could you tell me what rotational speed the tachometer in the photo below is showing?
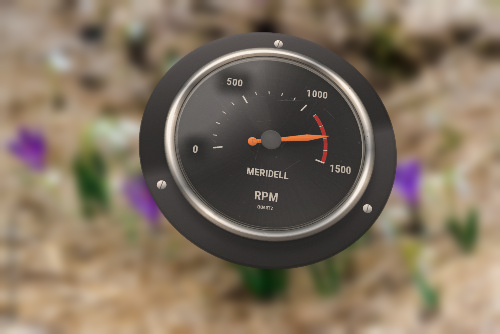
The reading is 1300 rpm
